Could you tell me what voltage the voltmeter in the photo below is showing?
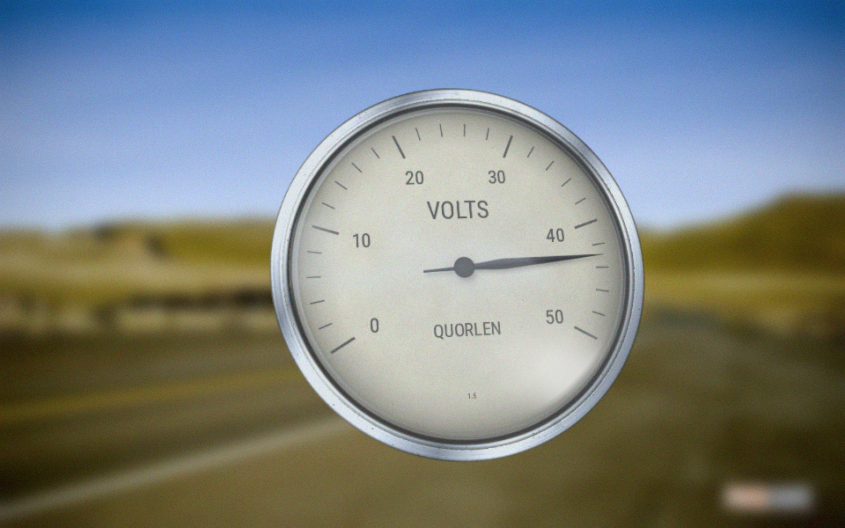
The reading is 43 V
